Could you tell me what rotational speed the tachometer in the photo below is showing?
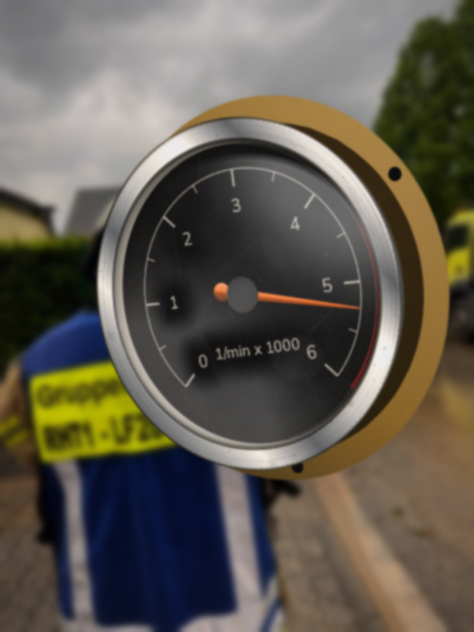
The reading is 5250 rpm
